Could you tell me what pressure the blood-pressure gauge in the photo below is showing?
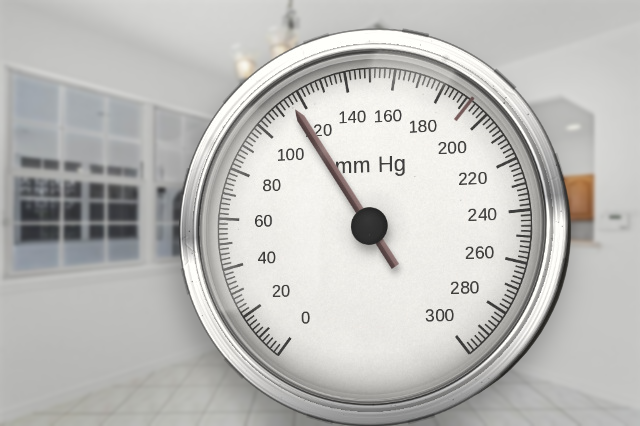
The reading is 116 mmHg
